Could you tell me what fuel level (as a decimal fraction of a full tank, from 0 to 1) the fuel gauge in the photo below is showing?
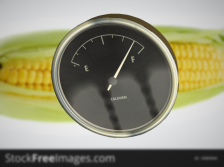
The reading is 0.875
